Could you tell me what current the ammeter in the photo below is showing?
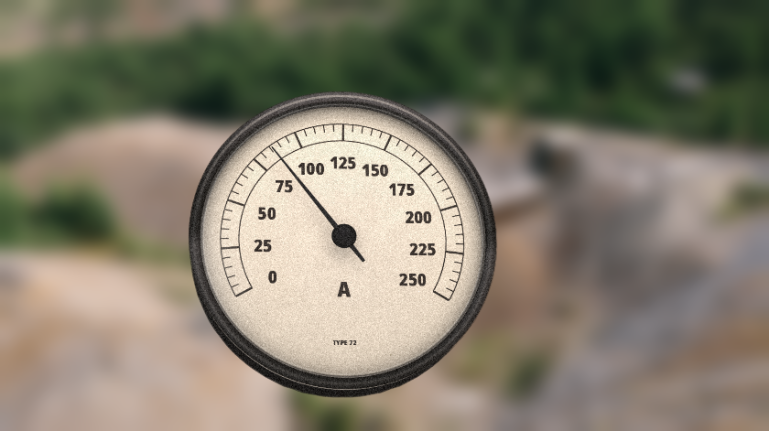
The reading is 85 A
